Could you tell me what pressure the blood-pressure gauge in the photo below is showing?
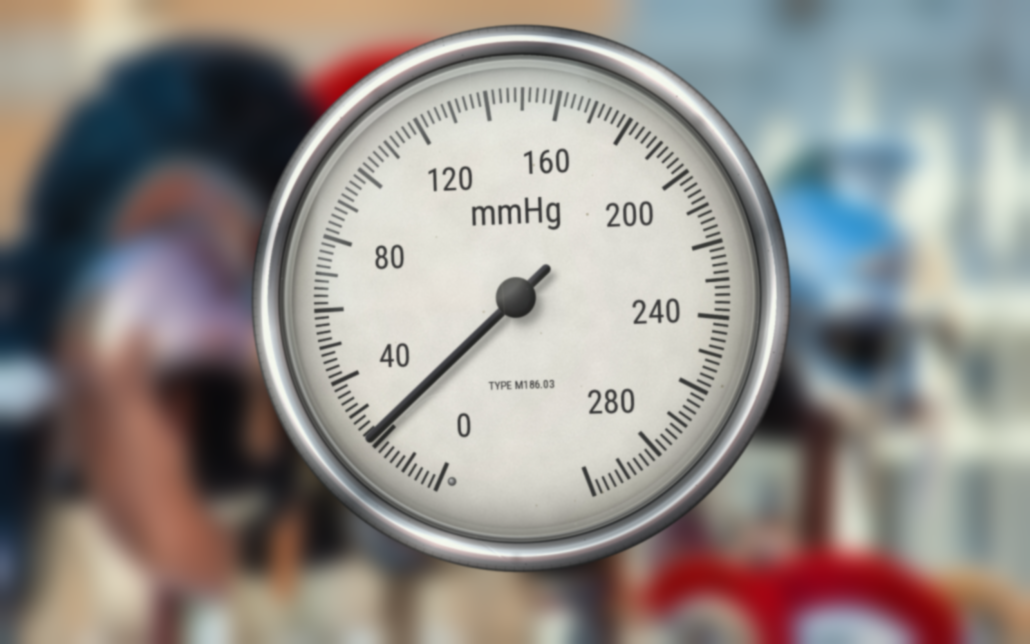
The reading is 22 mmHg
